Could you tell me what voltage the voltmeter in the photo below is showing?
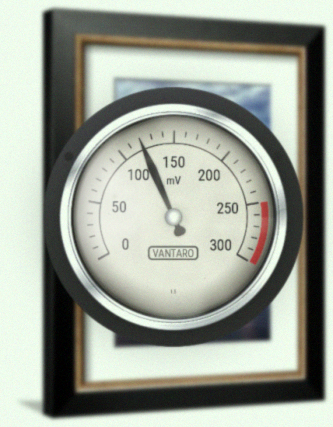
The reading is 120 mV
